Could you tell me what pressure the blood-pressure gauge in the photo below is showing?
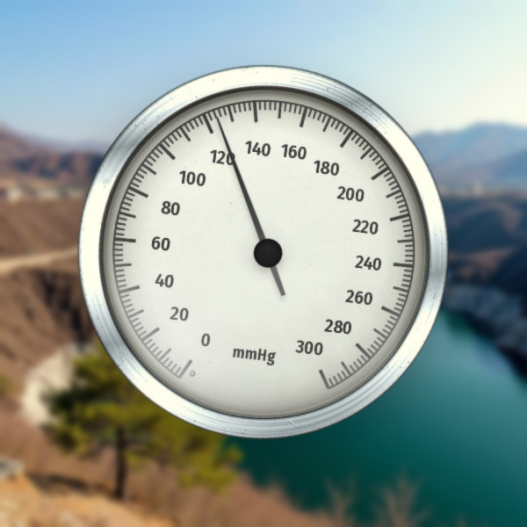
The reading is 124 mmHg
